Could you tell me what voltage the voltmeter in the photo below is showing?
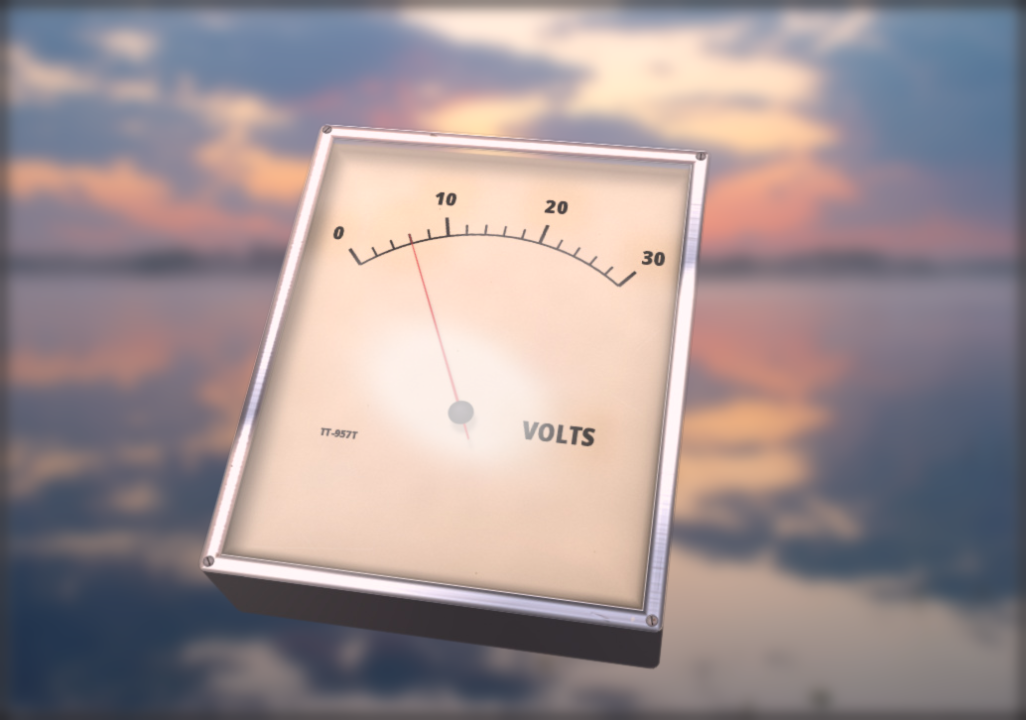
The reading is 6 V
